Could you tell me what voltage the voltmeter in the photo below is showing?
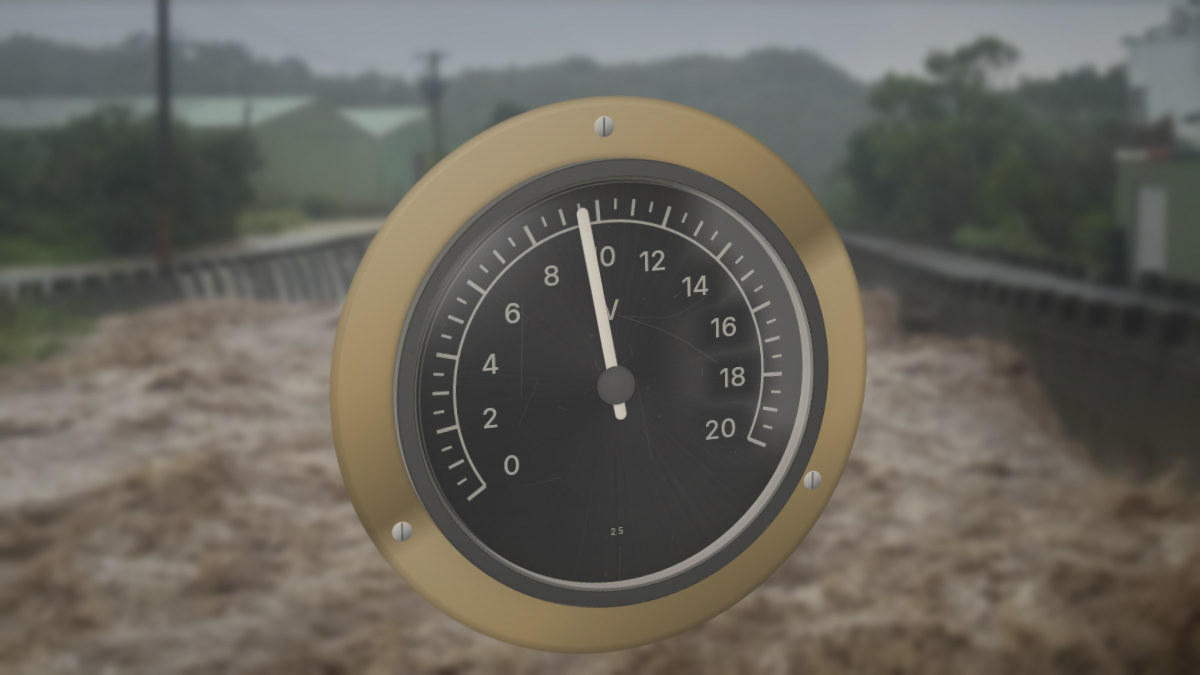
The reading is 9.5 V
